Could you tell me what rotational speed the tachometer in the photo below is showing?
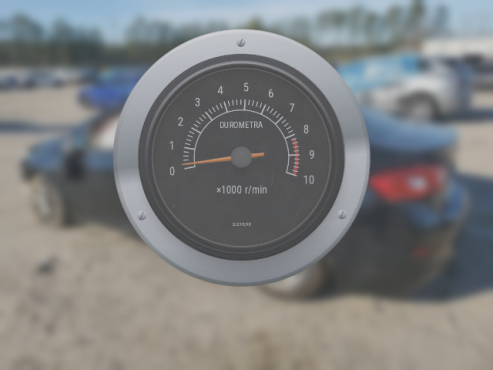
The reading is 200 rpm
